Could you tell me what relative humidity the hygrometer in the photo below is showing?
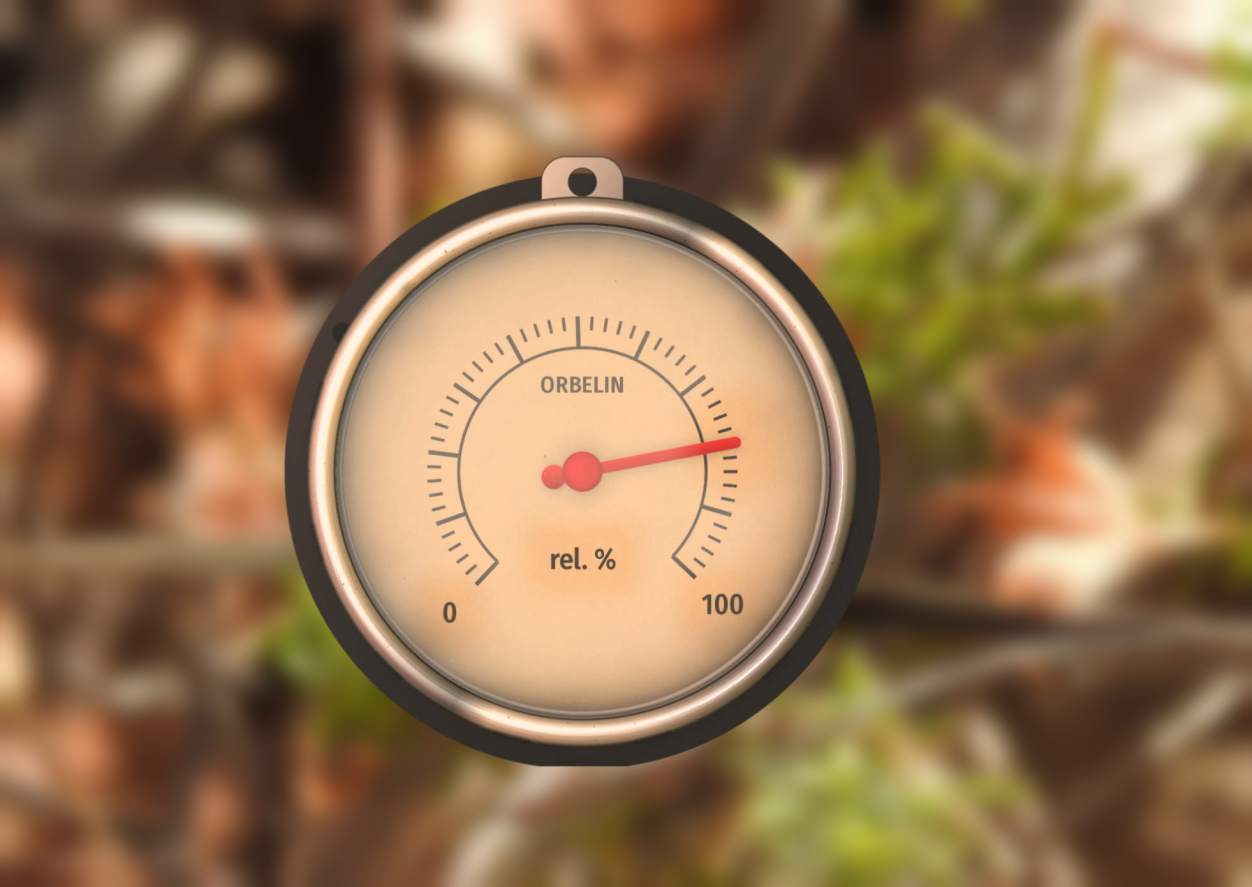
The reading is 80 %
